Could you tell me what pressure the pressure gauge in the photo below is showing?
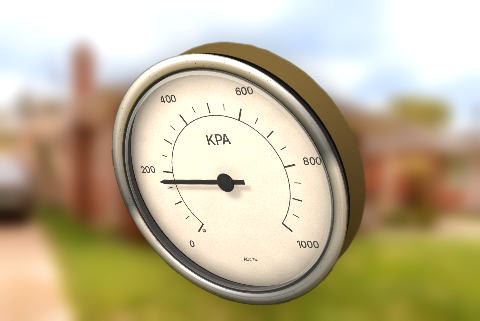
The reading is 175 kPa
